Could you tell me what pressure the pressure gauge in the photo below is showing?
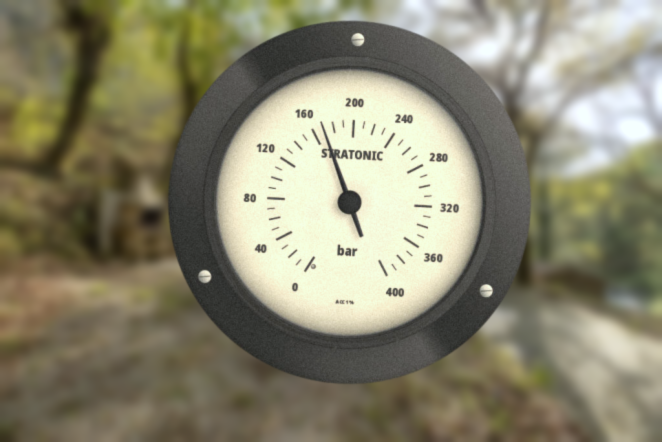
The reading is 170 bar
